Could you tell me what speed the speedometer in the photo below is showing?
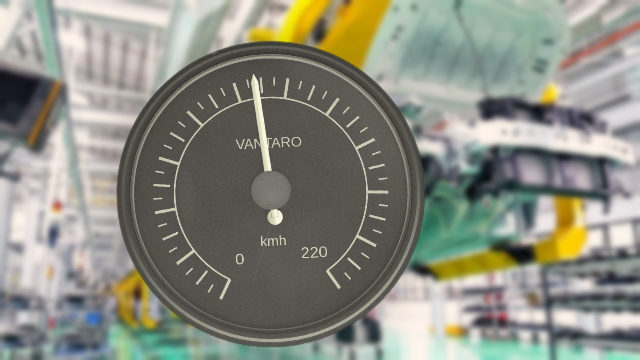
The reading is 107.5 km/h
